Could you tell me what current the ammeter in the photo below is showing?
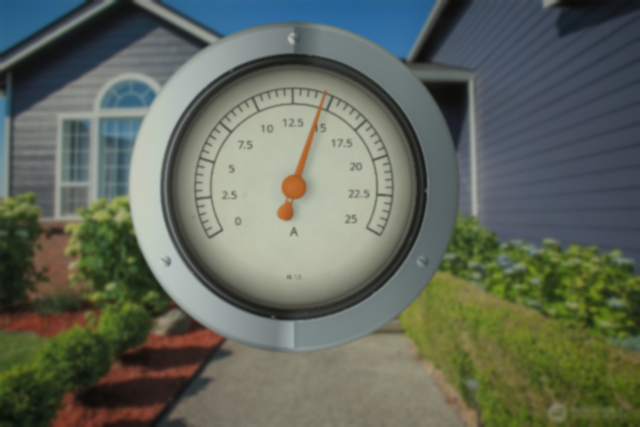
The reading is 14.5 A
